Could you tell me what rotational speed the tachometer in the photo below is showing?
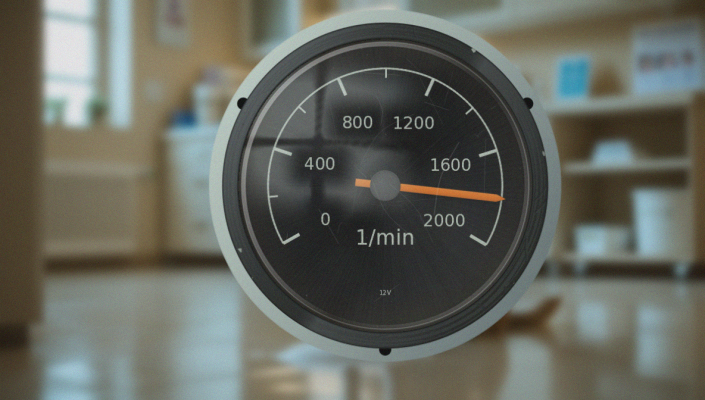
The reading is 1800 rpm
